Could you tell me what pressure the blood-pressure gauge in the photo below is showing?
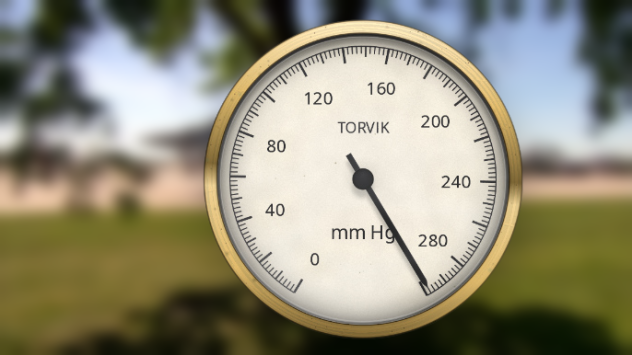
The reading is 298 mmHg
